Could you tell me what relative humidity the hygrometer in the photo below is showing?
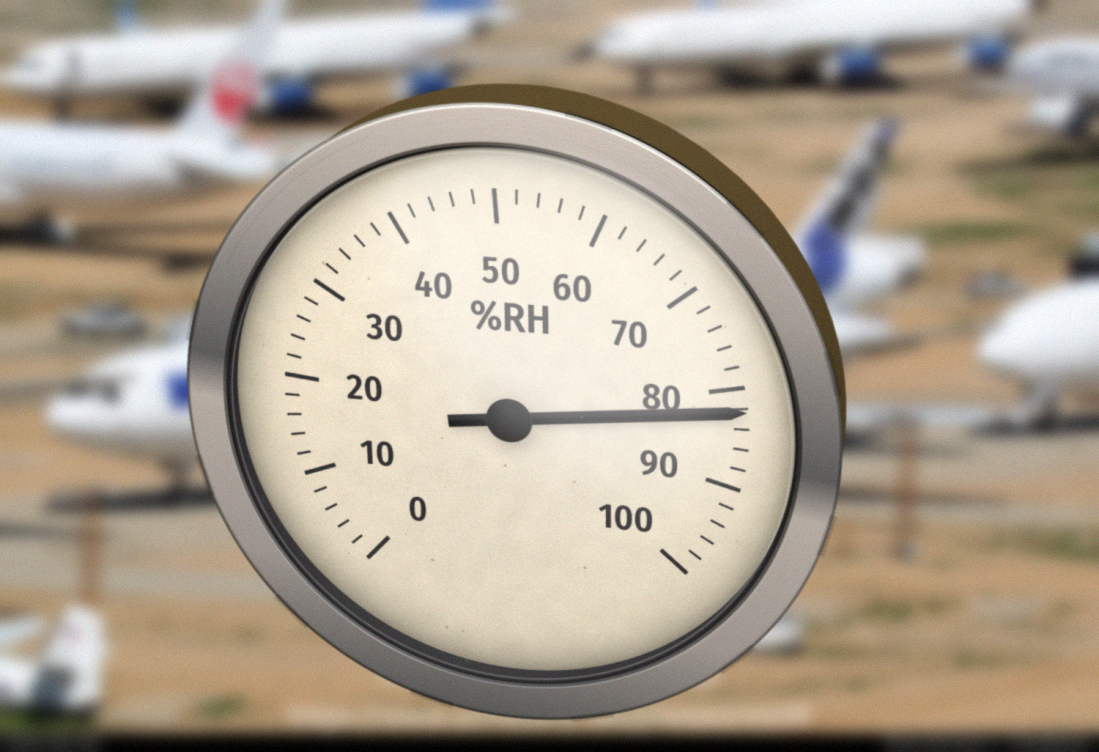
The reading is 82 %
